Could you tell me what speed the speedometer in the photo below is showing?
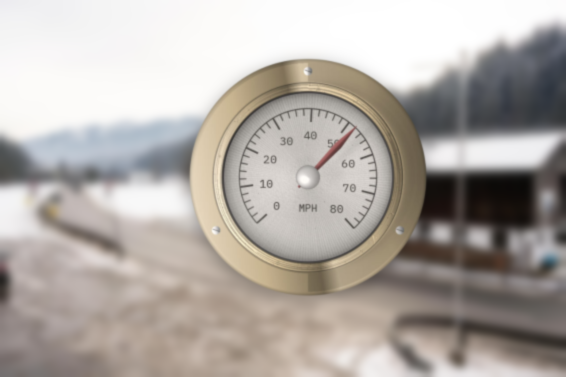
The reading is 52 mph
